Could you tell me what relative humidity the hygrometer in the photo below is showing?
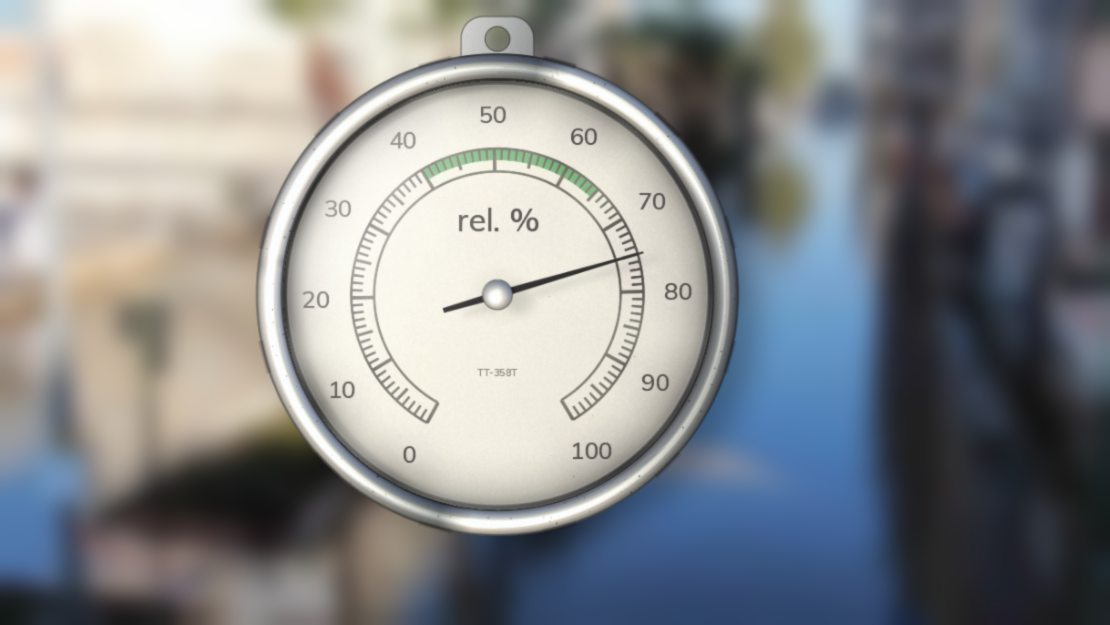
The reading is 75 %
